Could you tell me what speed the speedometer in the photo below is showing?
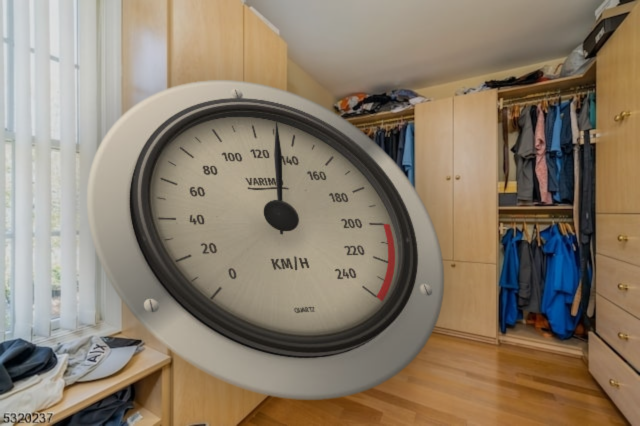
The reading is 130 km/h
